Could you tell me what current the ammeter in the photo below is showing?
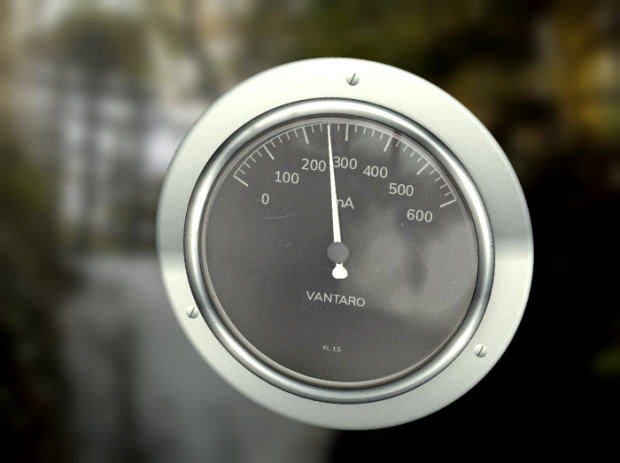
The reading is 260 mA
